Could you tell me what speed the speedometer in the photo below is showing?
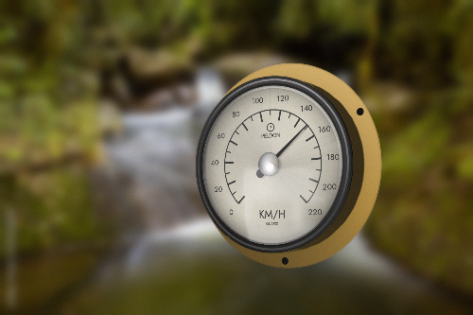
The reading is 150 km/h
